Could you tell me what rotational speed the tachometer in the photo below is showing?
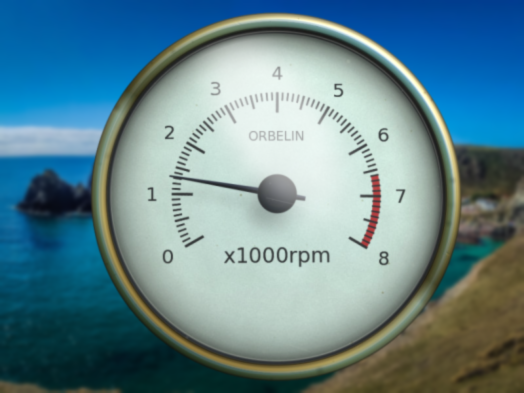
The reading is 1300 rpm
